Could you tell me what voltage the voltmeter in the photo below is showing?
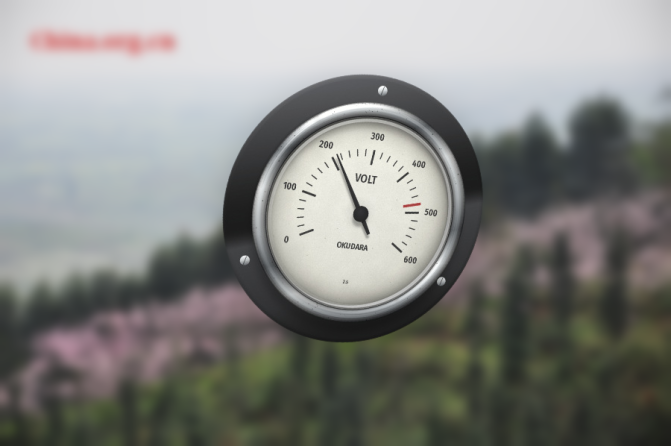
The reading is 210 V
